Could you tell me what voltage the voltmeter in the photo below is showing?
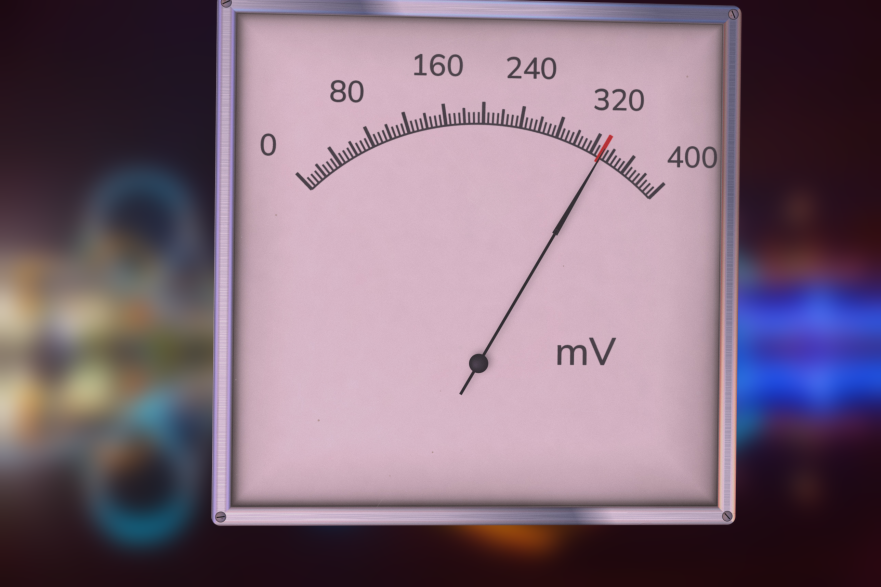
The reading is 330 mV
